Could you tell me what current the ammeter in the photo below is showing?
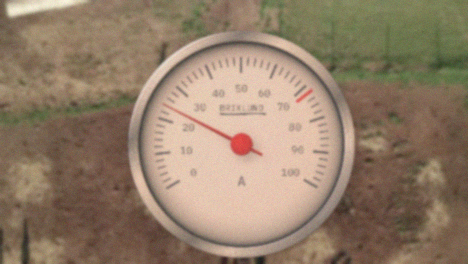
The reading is 24 A
